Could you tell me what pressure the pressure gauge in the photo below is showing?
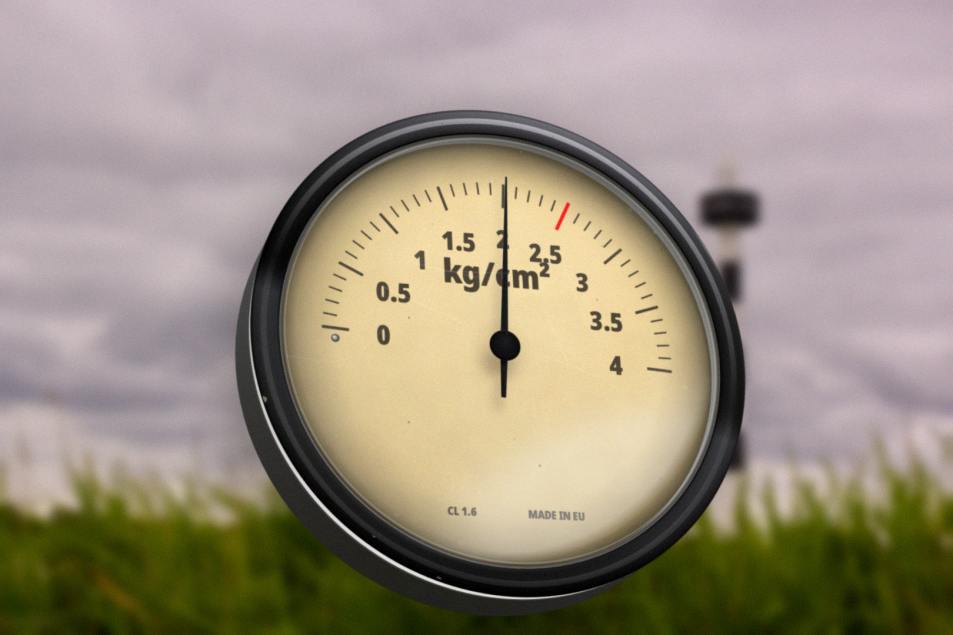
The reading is 2 kg/cm²
